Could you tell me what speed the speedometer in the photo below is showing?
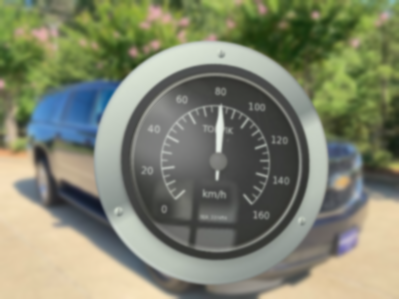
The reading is 80 km/h
